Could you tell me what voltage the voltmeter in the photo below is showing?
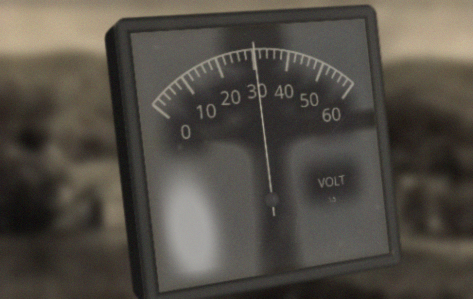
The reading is 30 V
